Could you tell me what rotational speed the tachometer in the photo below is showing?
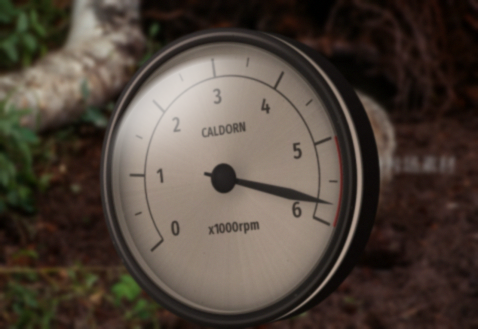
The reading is 5750 rpm
